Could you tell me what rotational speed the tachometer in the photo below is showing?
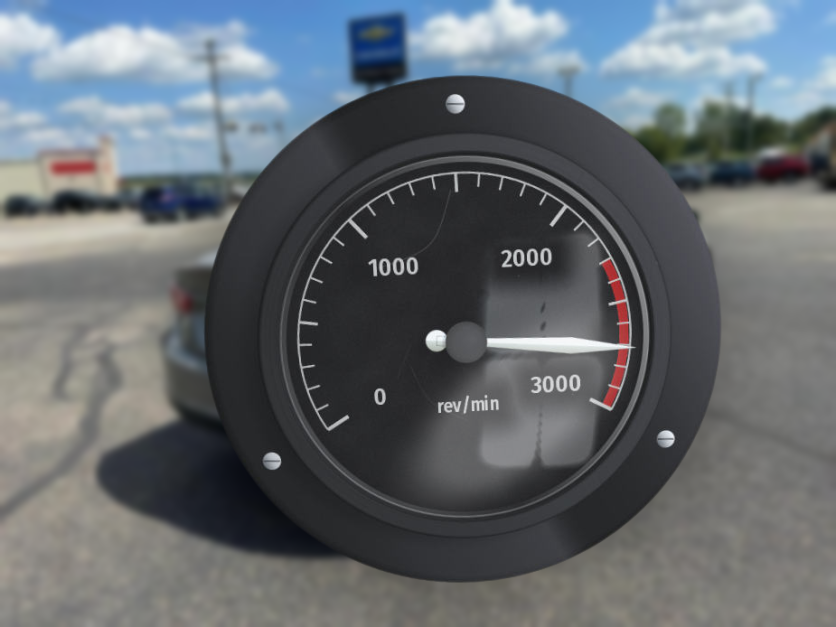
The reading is 2700 rpm
